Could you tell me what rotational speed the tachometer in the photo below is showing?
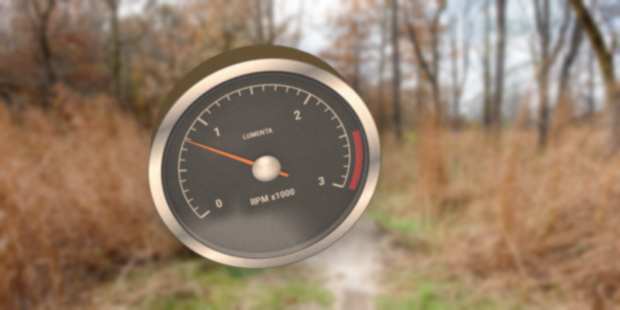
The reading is 800 rpm
